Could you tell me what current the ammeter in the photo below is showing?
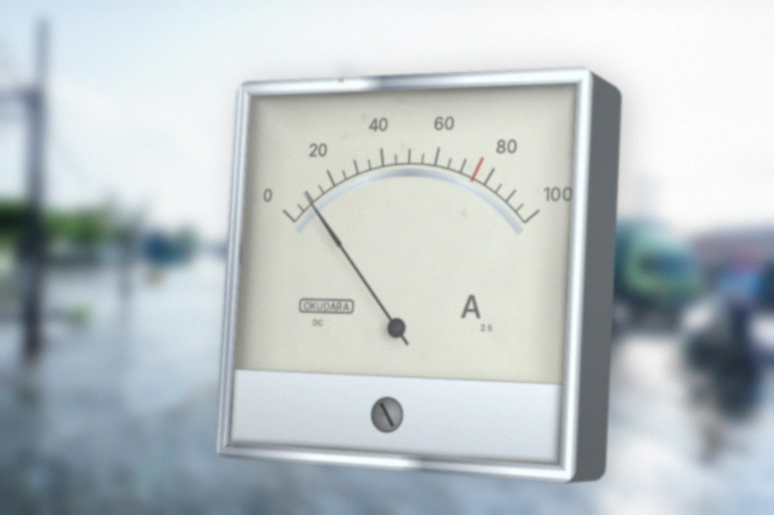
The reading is 10 A
